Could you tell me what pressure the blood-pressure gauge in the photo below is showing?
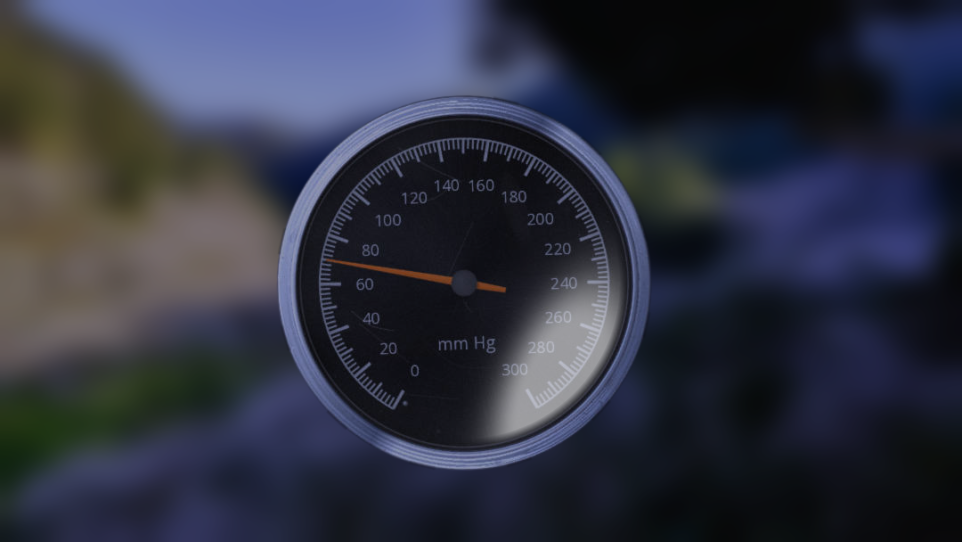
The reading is 70 mmHg
